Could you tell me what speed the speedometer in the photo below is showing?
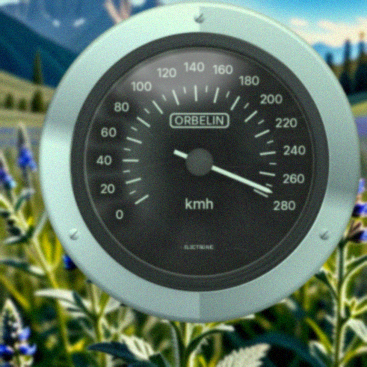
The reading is 275 km/h
